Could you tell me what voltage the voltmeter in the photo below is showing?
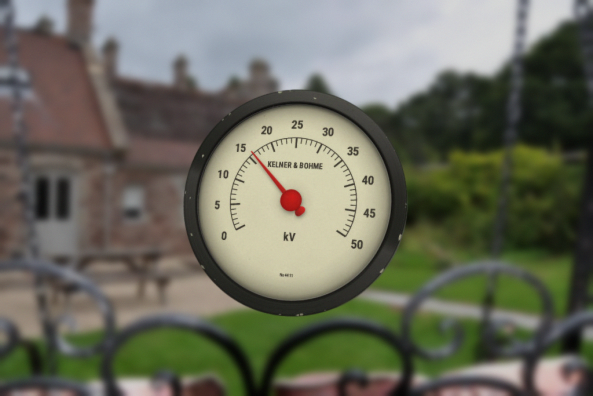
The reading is 16 kV
